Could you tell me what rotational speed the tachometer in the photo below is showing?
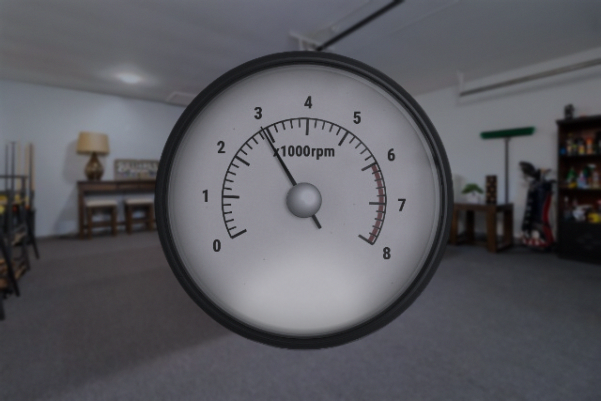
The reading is 2900 rpm
